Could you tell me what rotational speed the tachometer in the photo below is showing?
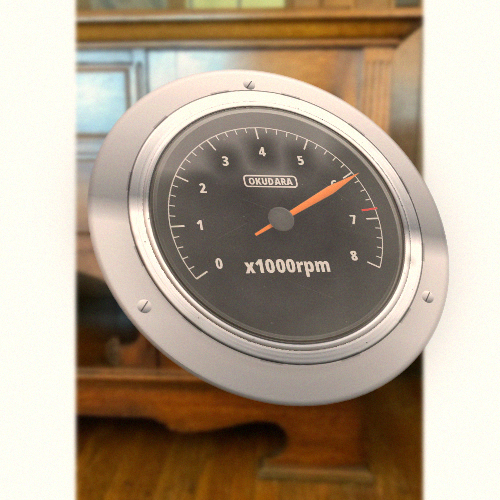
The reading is 6100 rpm
